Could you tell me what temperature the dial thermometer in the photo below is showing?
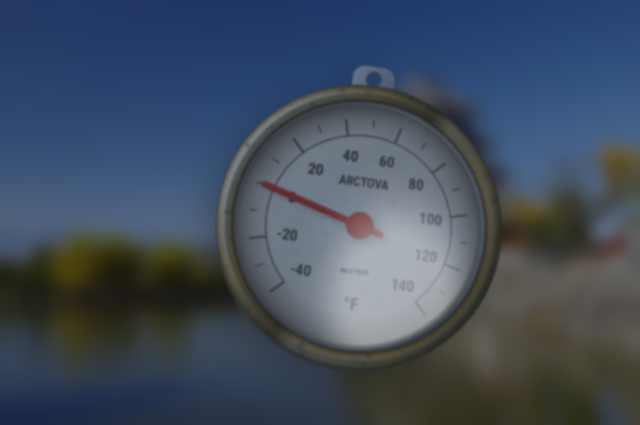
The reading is 0 °F
